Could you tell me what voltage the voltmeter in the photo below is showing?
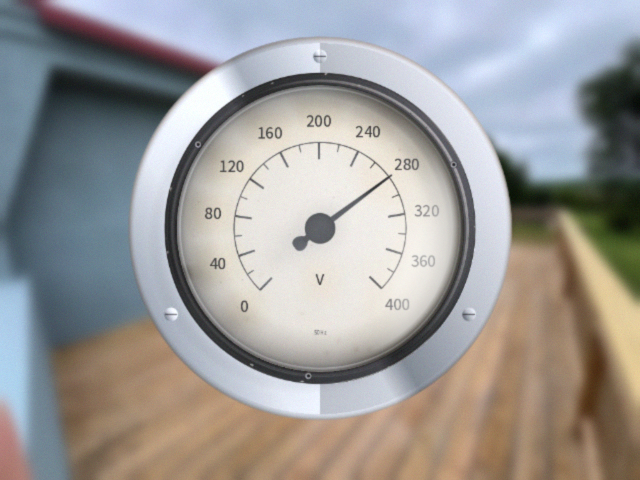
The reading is 280 V
